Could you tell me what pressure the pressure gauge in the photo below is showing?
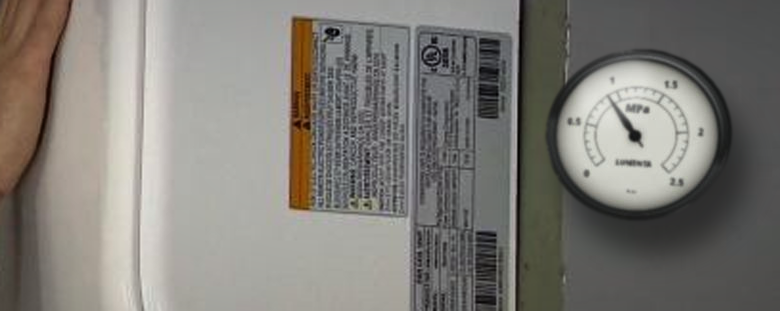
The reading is 0.9 MPa
